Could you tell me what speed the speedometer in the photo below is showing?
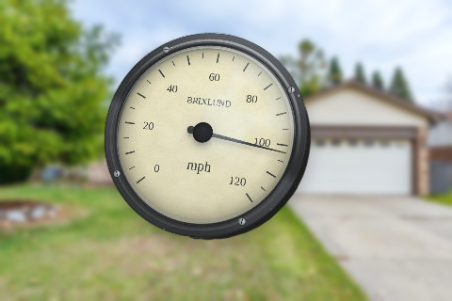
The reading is 102.5 mph
